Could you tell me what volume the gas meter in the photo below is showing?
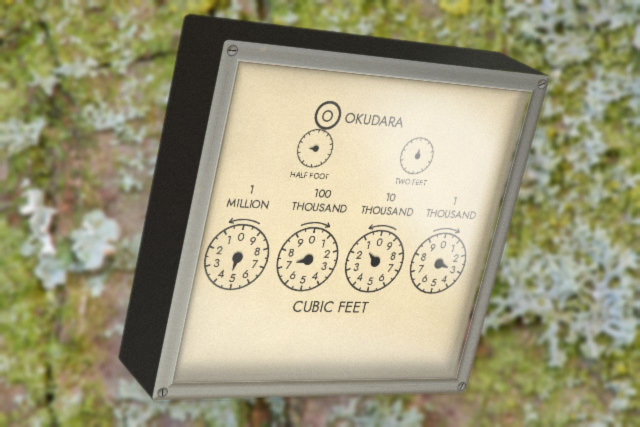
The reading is 471300 ft³
